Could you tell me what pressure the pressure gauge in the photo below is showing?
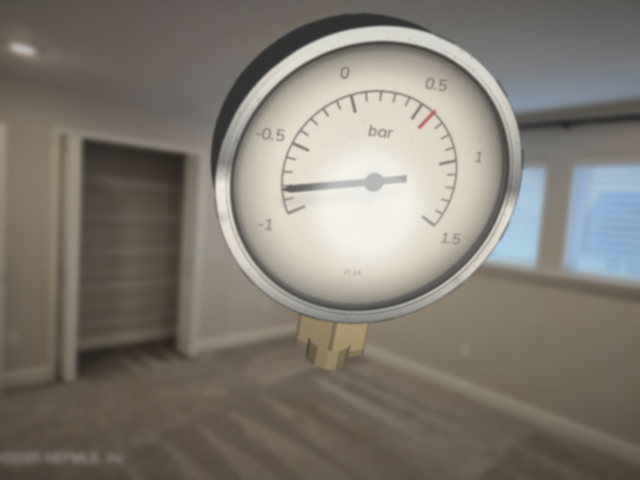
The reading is -0.8 bar
